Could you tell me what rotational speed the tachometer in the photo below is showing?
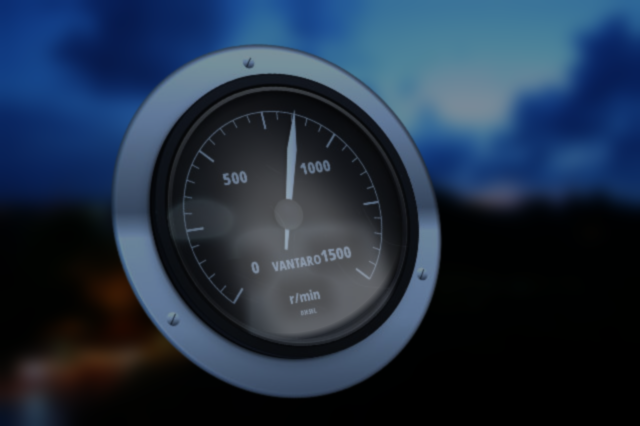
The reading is 850 rpm
